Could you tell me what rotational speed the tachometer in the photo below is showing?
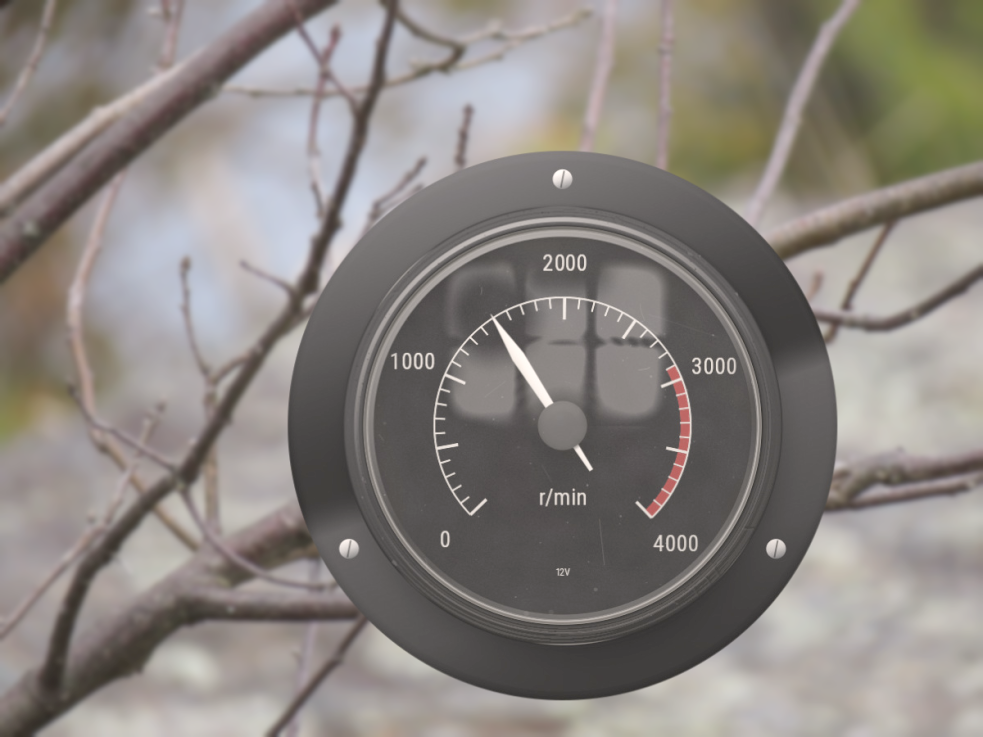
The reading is 1500 rpm
